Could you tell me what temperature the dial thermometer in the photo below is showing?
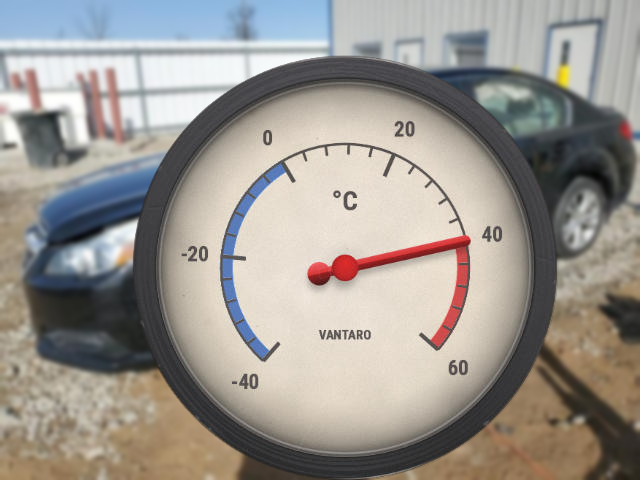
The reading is 40 °C
